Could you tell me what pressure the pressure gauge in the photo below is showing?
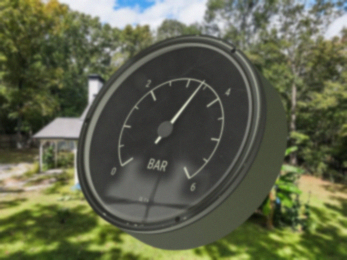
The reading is 3.5 bar
